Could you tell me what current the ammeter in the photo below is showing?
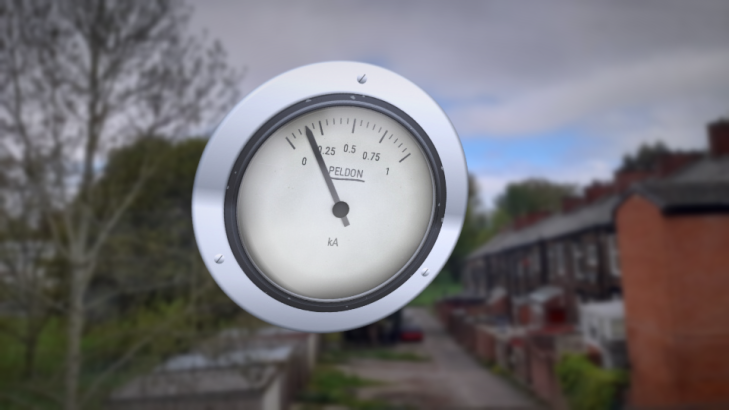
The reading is 0.15 kA
